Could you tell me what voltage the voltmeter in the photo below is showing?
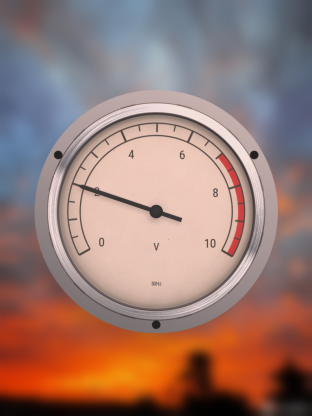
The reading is 2 V
